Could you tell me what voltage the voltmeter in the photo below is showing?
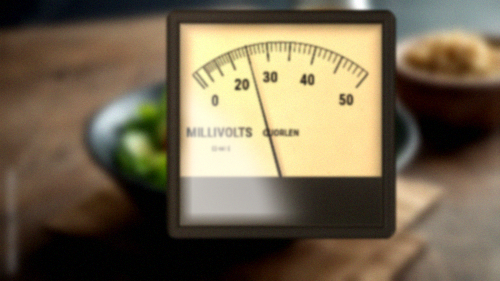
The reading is 25 mV
